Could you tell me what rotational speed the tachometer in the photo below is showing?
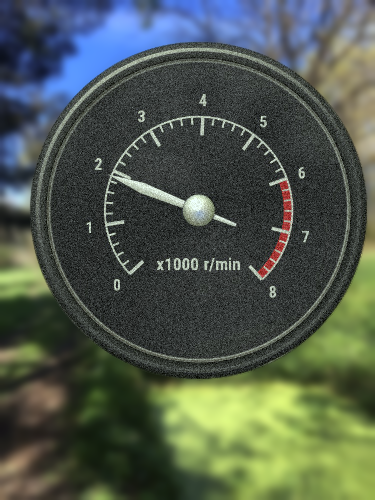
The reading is 1900 rpm
